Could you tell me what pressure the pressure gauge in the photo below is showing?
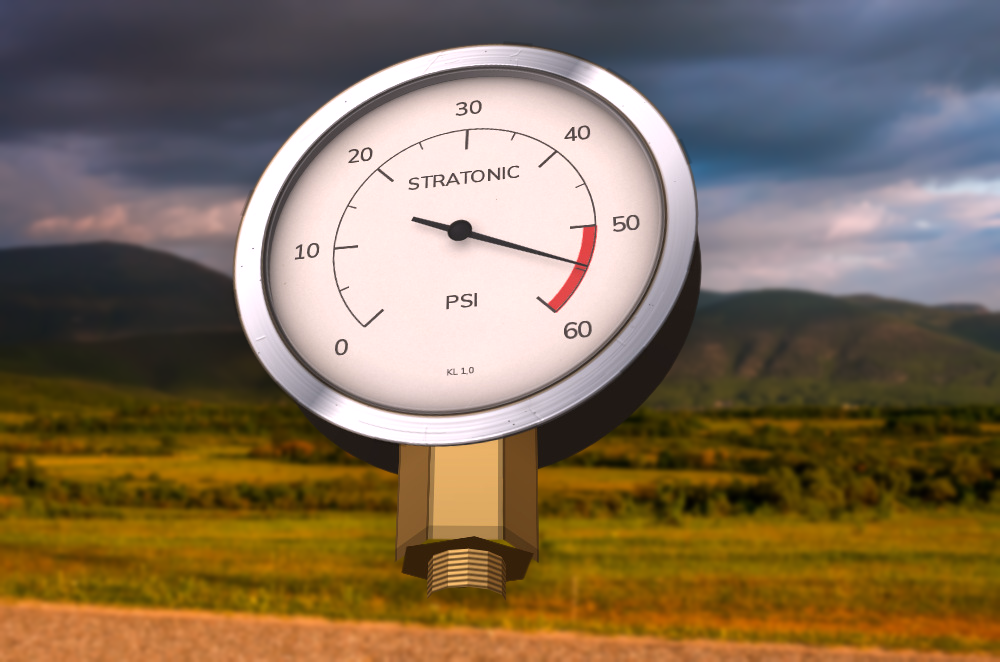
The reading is 55 psi
